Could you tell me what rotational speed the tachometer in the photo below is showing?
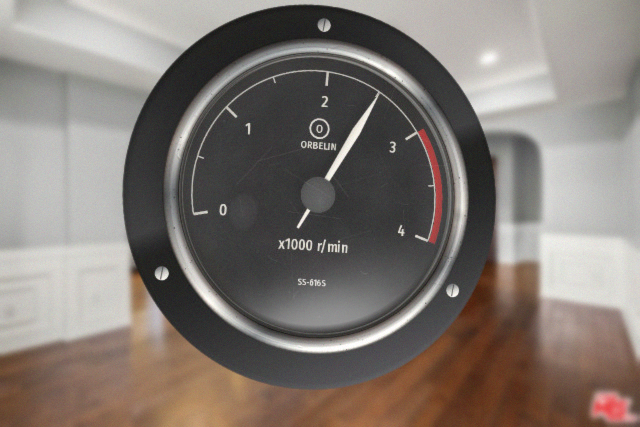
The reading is 2500 rpm
